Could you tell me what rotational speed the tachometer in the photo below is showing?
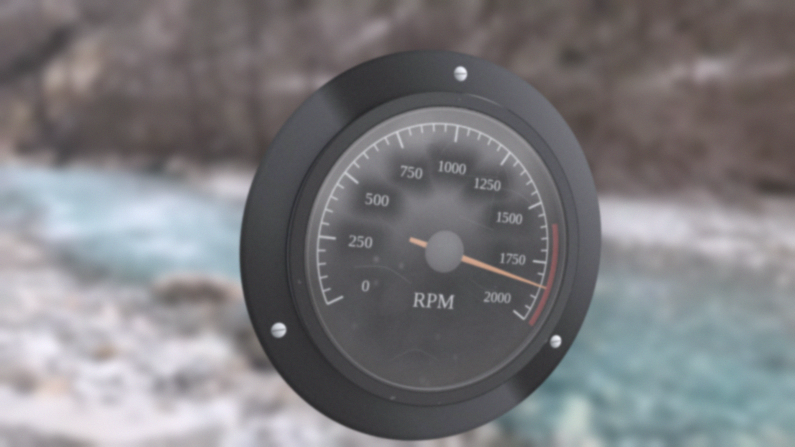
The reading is 1850 rpm
